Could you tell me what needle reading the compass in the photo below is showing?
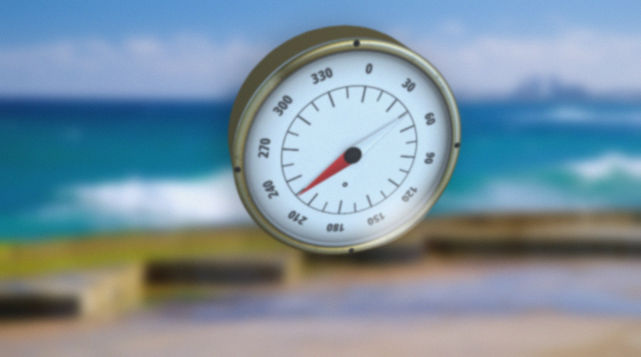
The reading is 225 °
